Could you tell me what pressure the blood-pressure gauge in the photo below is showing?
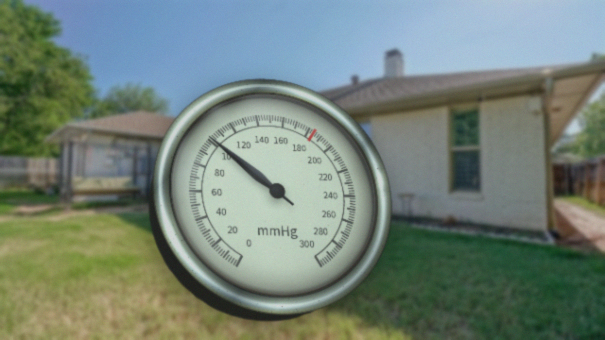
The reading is 100 mmHg
